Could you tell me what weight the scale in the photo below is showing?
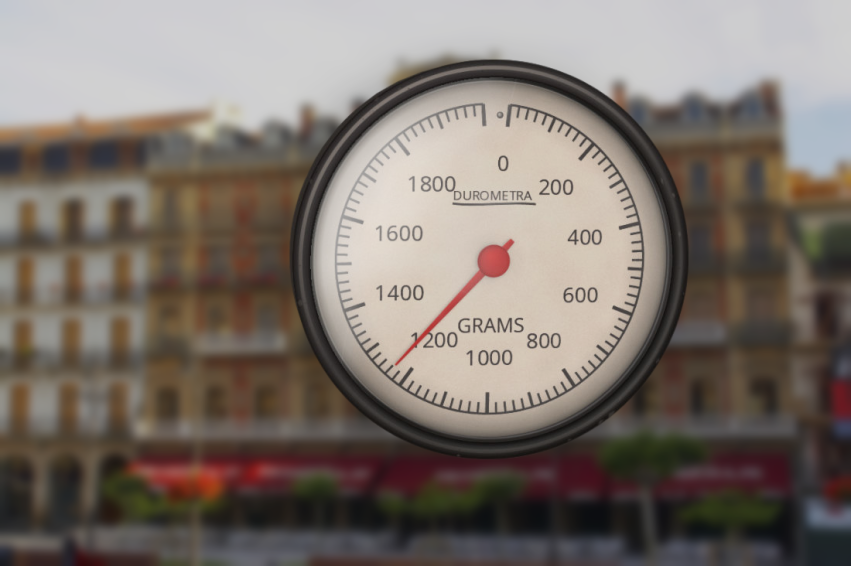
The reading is 1240 g
